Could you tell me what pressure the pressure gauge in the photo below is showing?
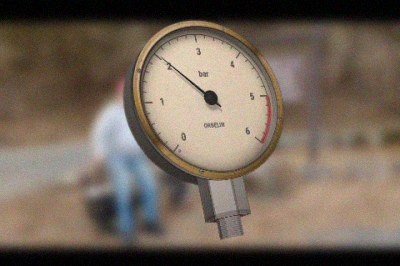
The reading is 2 bar
